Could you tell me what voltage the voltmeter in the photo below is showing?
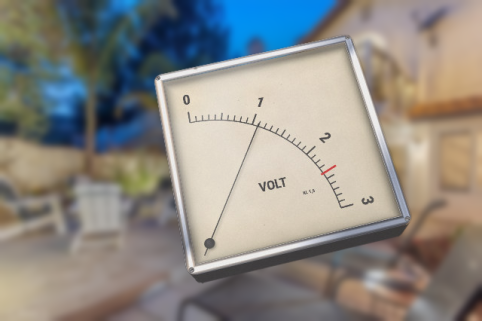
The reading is 1.1 V
